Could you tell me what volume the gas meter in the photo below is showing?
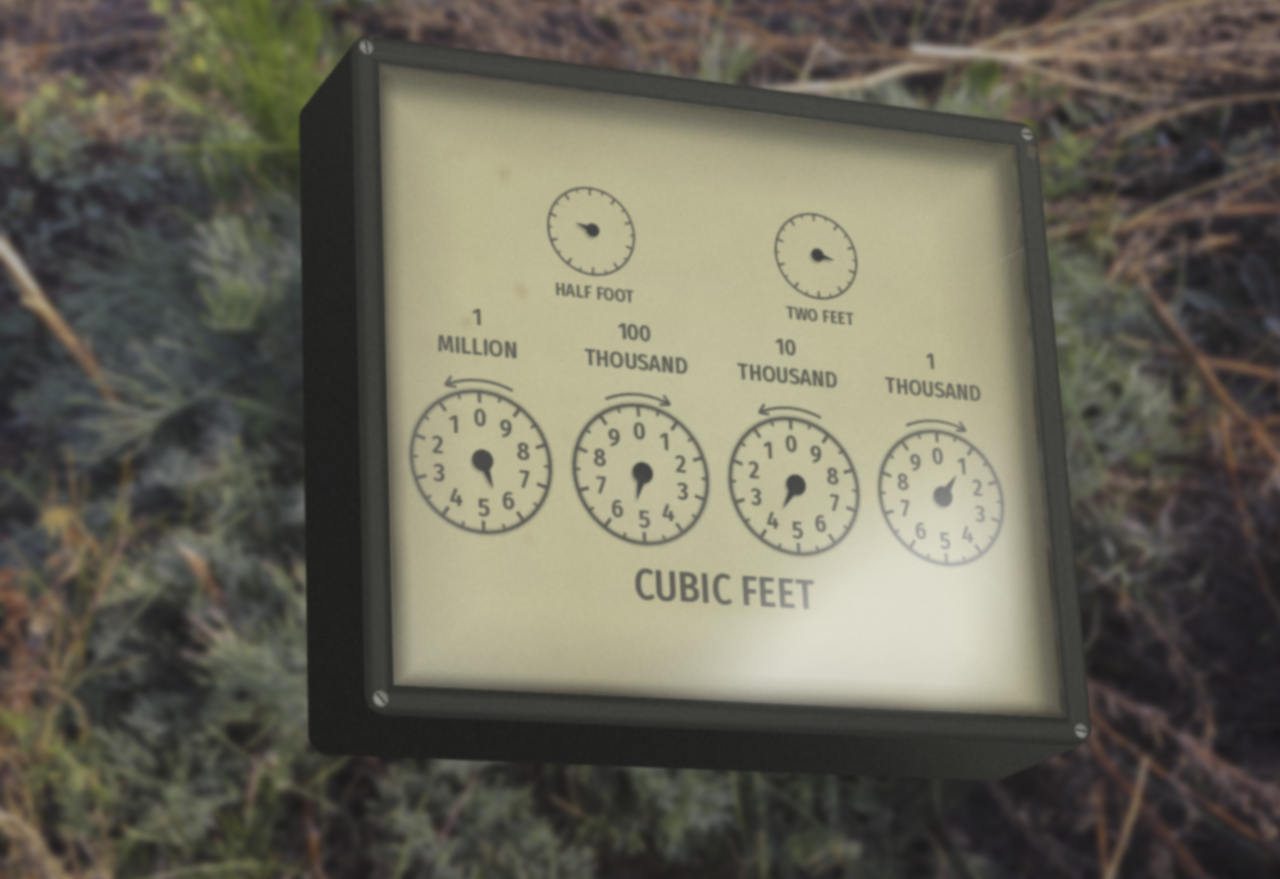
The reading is 554100 ft³
